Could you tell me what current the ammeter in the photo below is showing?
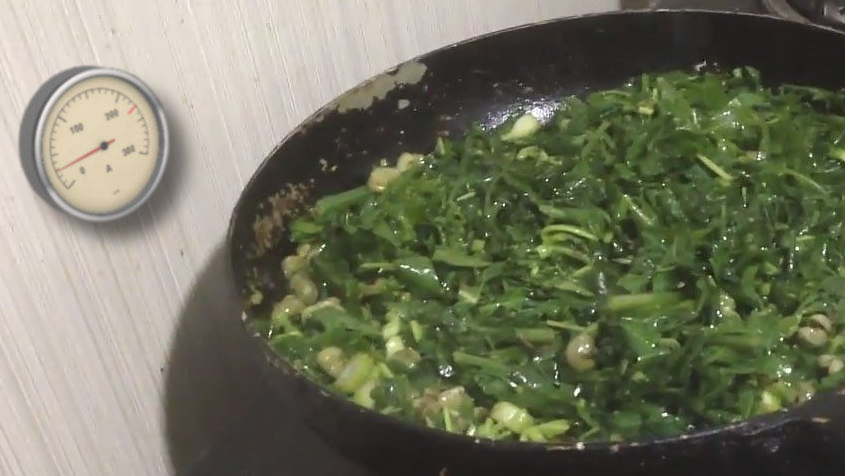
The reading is 30 A
